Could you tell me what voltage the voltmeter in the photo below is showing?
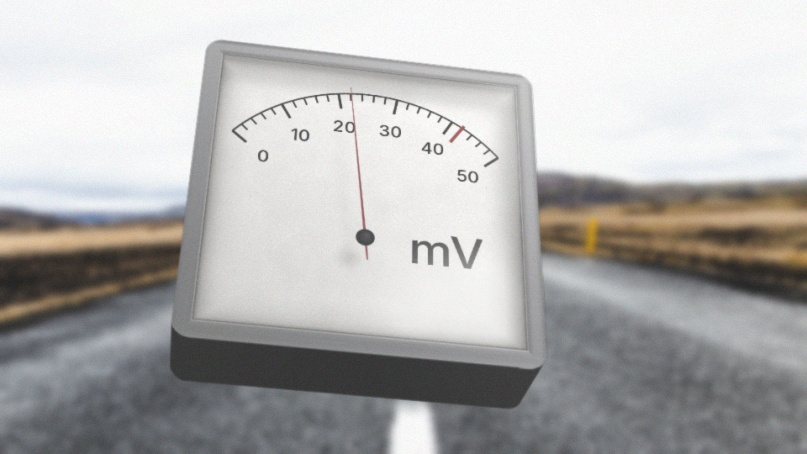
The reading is 22 mV
